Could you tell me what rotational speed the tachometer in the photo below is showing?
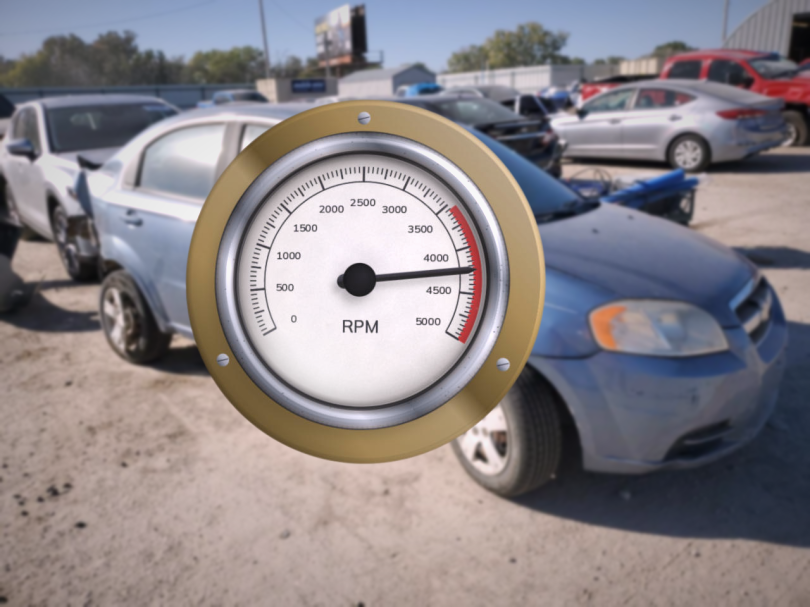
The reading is 4250 rpm
